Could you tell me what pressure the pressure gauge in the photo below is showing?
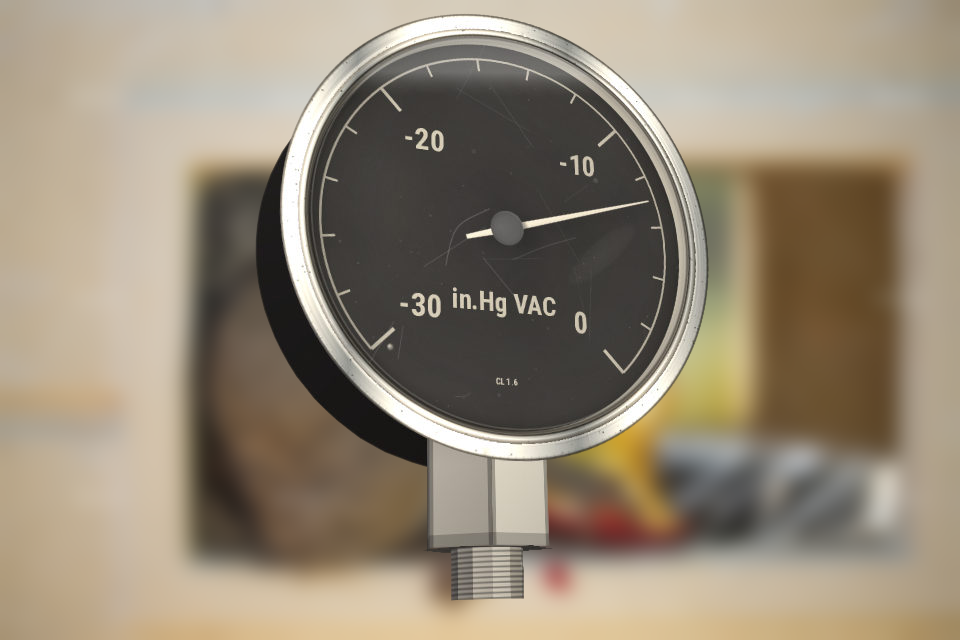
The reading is -7 inHg
